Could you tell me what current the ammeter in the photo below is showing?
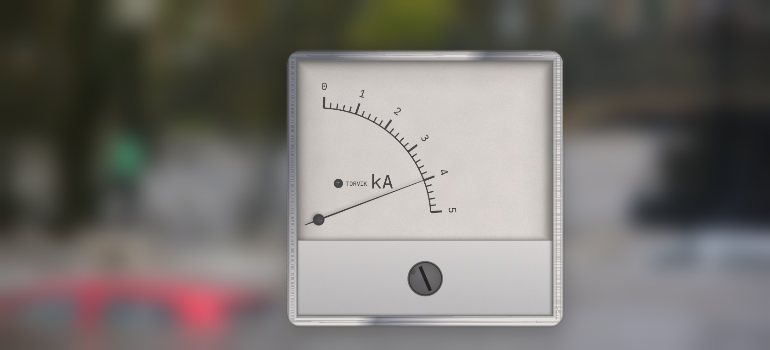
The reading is 4 kA
